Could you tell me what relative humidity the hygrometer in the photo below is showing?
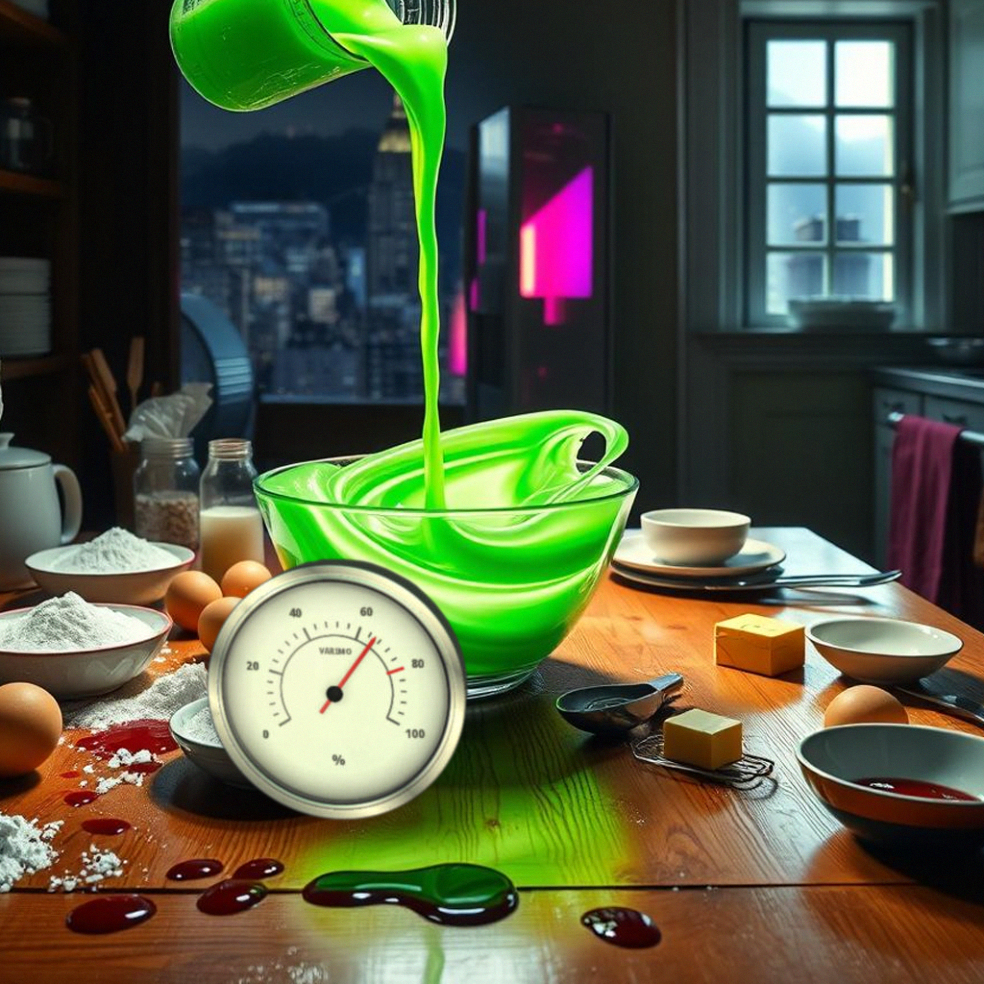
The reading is 66 %
